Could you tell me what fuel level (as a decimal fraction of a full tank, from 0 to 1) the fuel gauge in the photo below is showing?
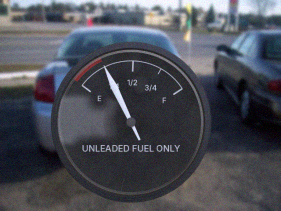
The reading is 0.25
